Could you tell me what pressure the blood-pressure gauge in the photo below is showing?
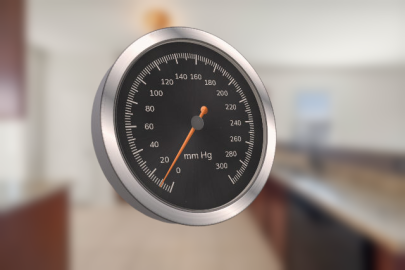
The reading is 10 mmHg
